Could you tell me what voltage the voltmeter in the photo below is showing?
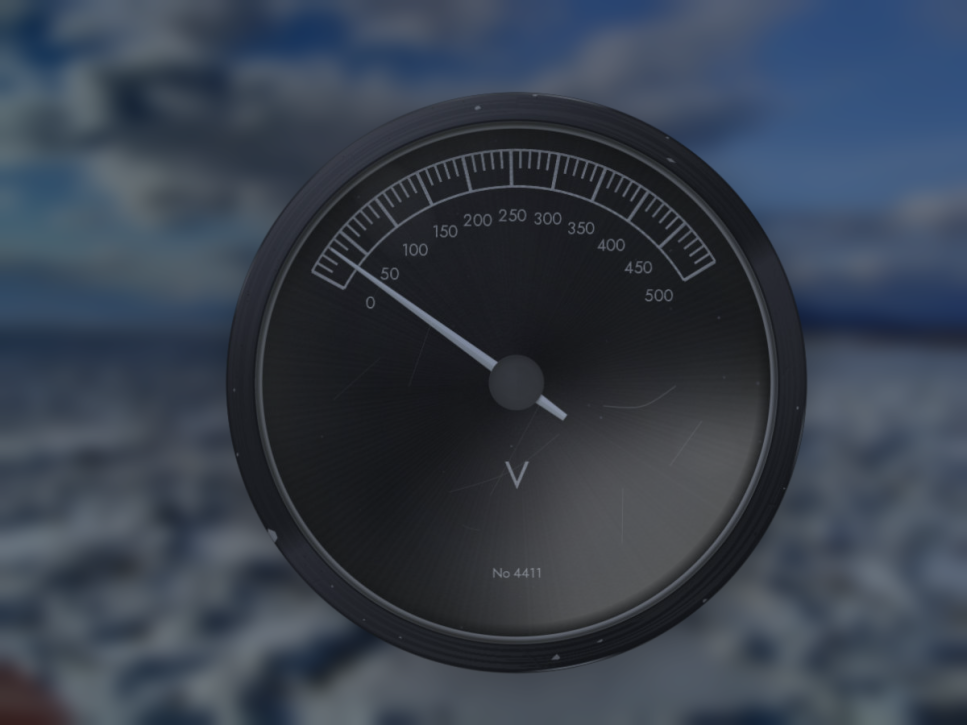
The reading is 30 V
